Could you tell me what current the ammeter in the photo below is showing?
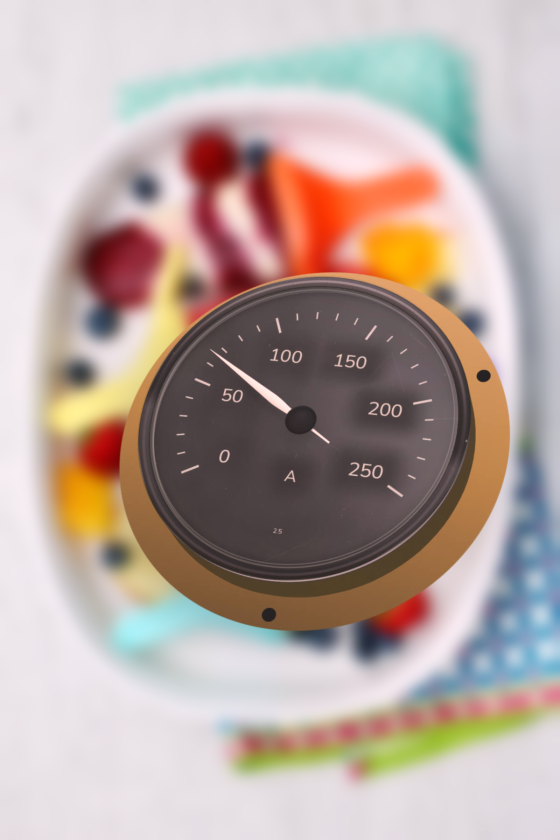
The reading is 65 A
